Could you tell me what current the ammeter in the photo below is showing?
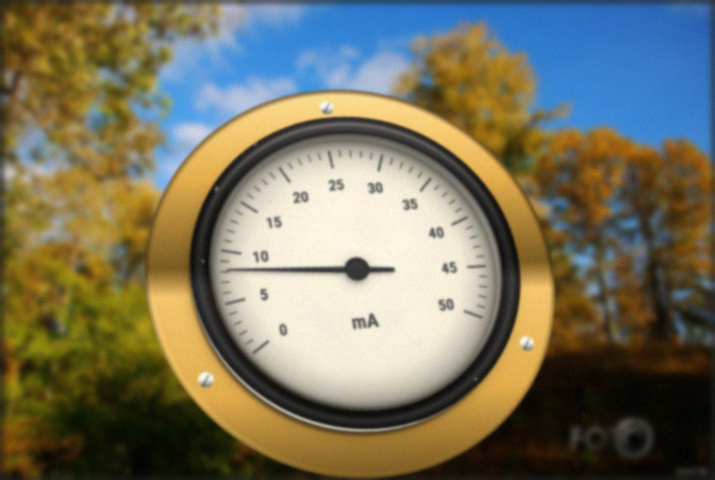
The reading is 8 mA
